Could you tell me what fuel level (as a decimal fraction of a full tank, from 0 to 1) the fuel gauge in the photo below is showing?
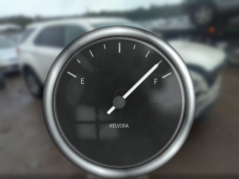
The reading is 0.875
